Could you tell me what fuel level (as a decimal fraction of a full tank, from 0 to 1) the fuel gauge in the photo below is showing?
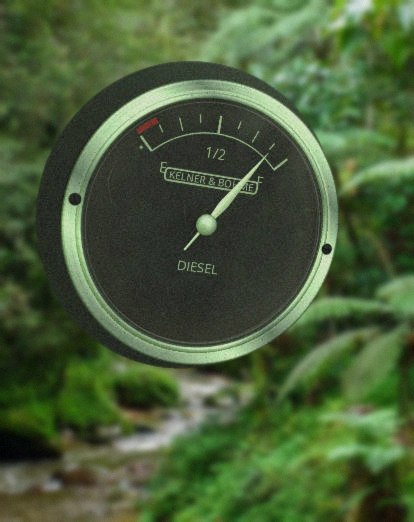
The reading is 0.875
